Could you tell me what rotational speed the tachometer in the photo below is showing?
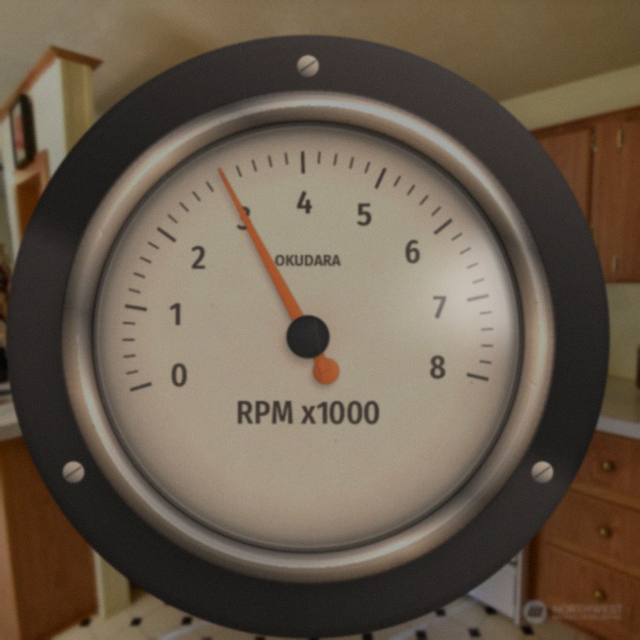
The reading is 3000 rpm
